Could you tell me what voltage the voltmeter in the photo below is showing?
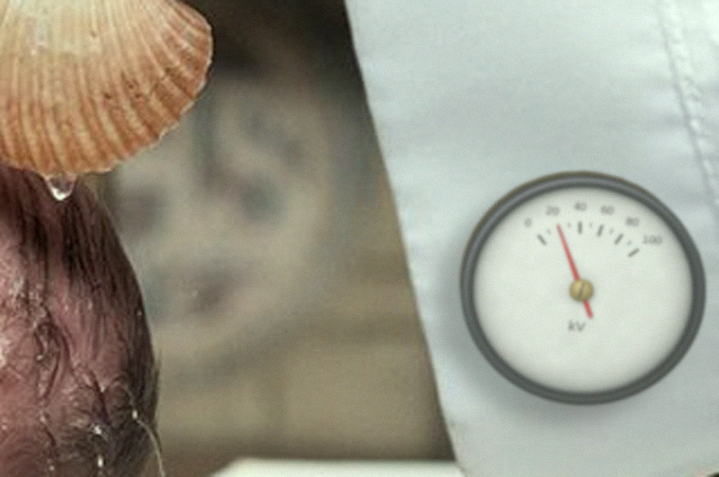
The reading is 20 kV
